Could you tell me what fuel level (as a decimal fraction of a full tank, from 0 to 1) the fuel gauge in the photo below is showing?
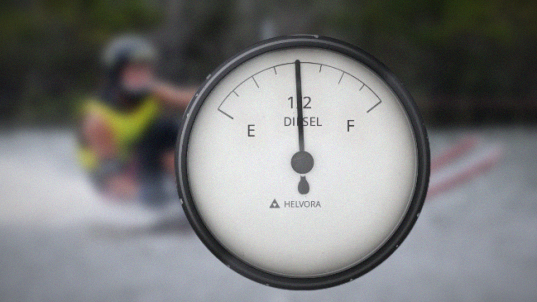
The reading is 0.5
